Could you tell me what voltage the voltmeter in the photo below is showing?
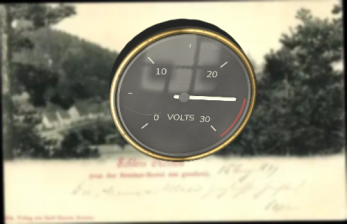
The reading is 25 V
